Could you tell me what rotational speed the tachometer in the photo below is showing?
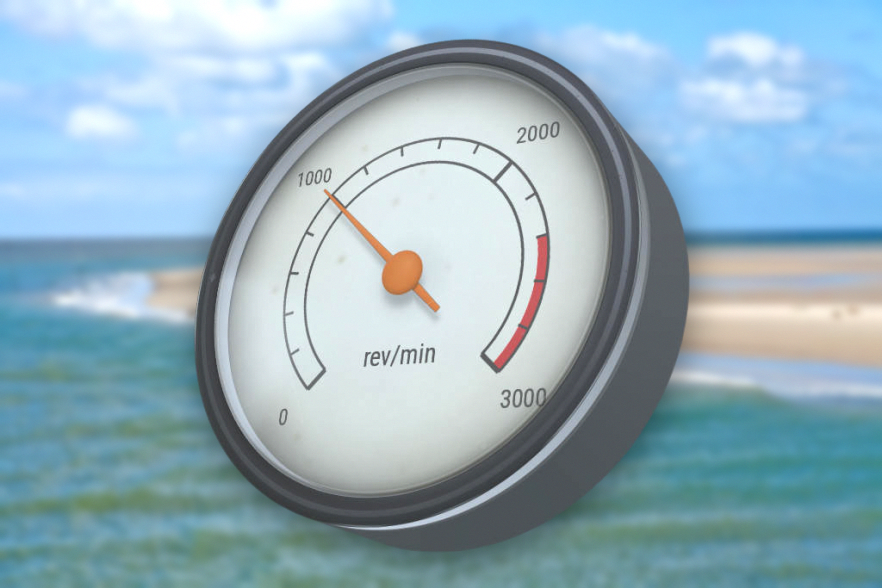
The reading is 1000 rpm
